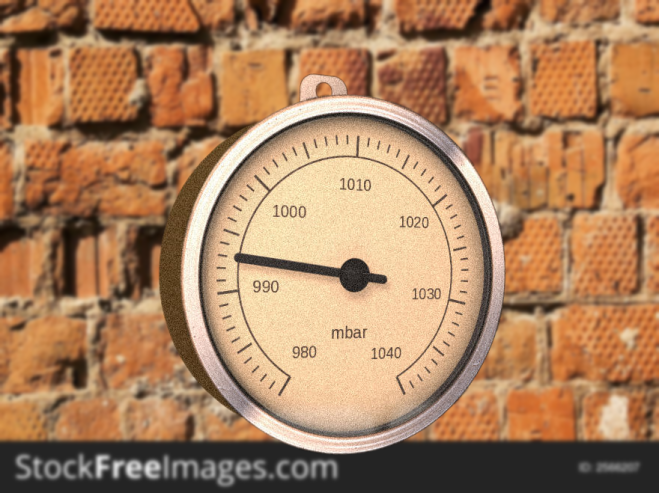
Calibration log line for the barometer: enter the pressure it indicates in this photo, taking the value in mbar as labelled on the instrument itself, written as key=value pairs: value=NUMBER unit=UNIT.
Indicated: value=993 unit=mbar
